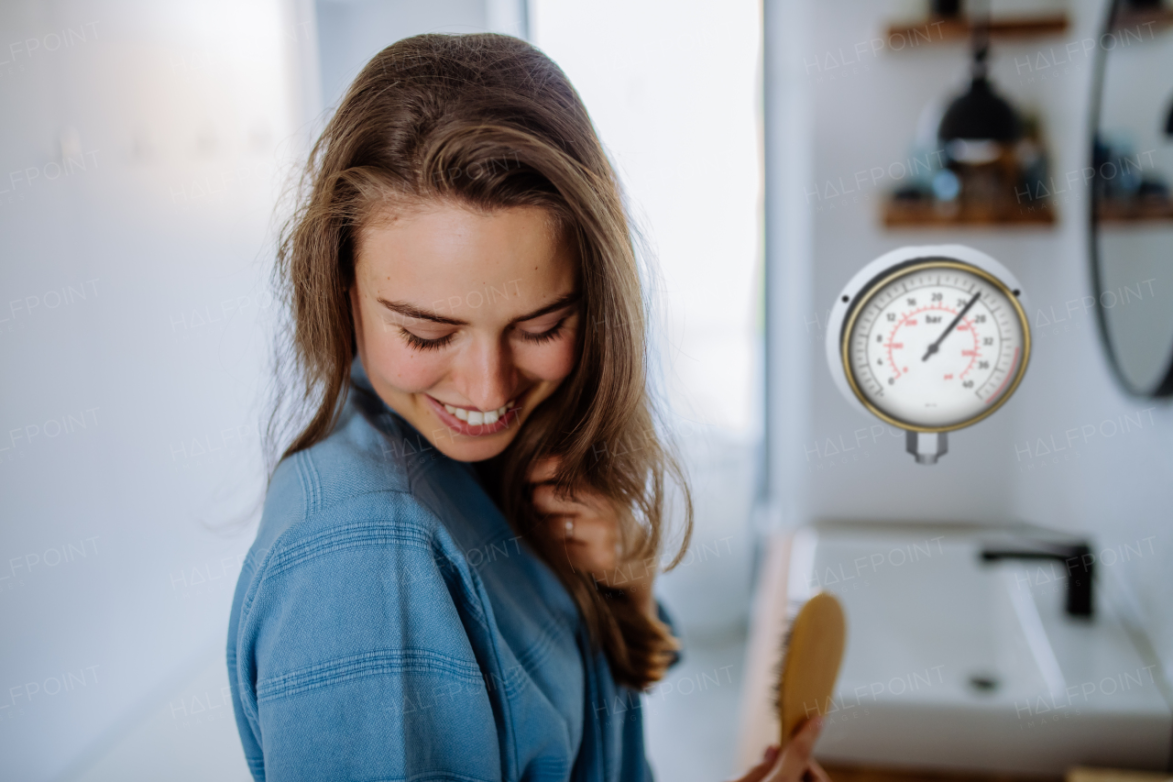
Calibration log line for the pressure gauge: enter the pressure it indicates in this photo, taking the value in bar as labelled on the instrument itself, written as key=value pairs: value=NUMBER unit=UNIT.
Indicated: value=25 unit=bar
